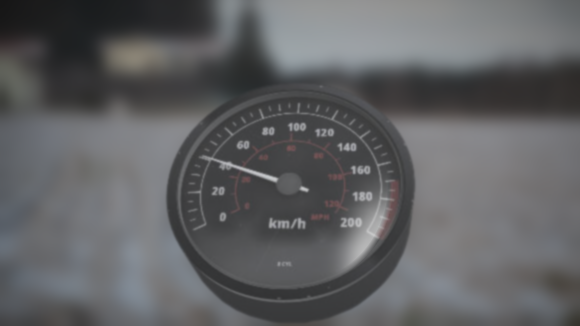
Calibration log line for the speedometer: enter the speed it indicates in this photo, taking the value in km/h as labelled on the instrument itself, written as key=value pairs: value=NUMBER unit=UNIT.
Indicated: value=40 unit=km/h
